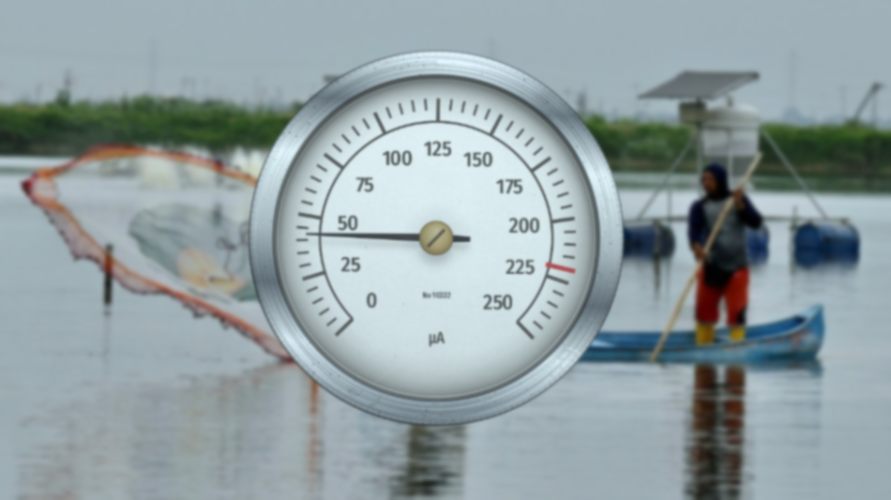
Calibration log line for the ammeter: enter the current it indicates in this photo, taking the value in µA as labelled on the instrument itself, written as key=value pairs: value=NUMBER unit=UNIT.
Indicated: value=42.5 unit=µA
